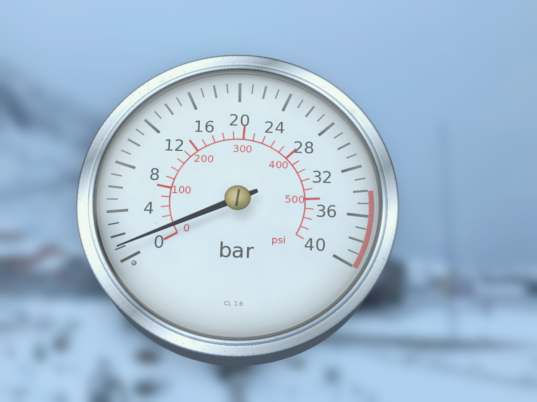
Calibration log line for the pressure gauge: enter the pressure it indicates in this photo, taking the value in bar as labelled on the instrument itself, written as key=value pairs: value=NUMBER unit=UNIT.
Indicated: value=1 unit=bar
